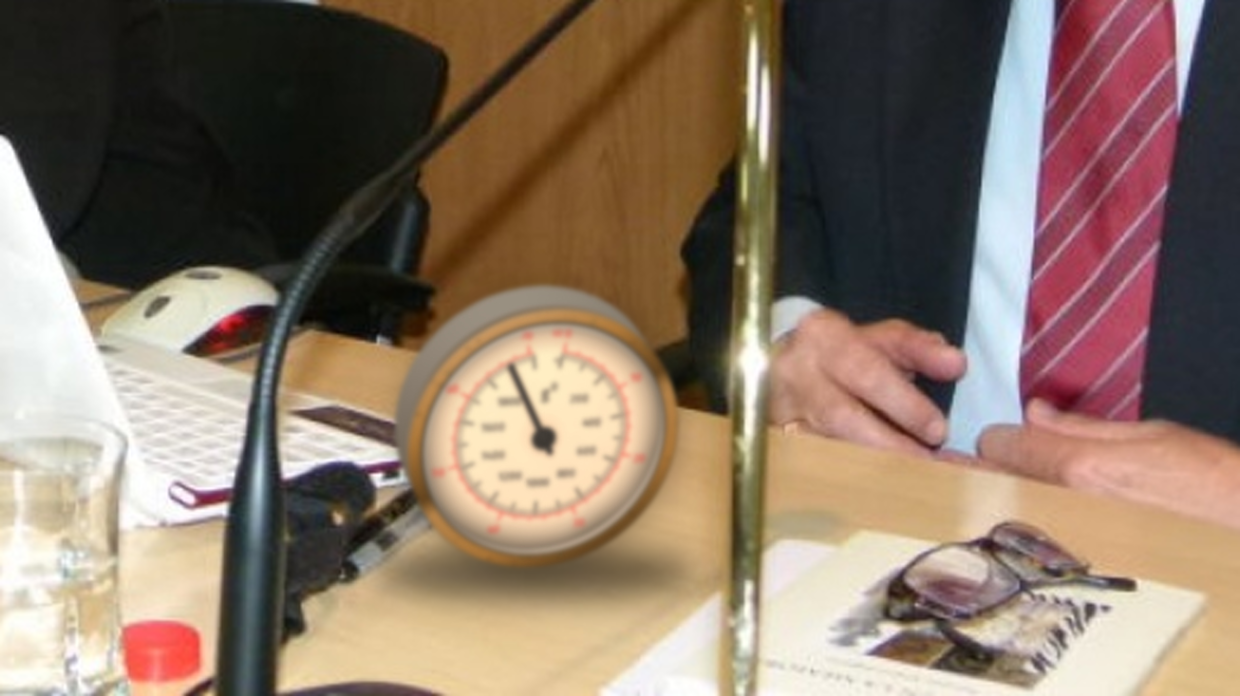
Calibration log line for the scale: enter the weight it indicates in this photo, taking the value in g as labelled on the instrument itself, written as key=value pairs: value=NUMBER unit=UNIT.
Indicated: value=1900 unit=g
